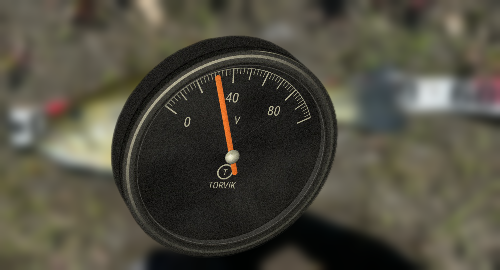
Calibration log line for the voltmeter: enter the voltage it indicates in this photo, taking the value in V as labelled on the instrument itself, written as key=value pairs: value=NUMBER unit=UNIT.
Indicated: value=30 unit=V
